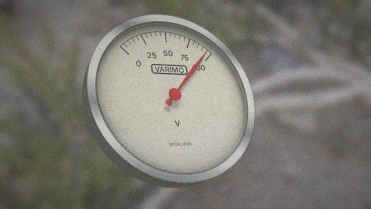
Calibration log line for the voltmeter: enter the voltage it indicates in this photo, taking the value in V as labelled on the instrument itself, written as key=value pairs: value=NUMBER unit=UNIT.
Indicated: value=95 unit=V
